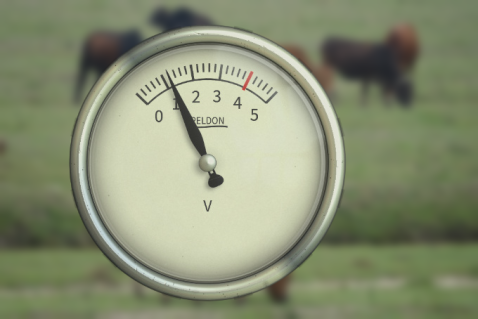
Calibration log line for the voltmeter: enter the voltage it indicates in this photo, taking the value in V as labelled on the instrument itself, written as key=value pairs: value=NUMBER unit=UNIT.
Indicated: value=1.2 unit=V
